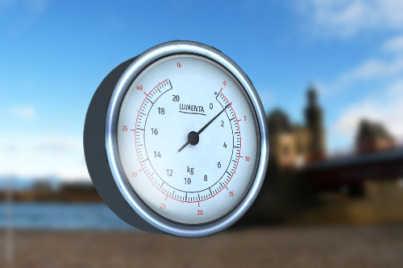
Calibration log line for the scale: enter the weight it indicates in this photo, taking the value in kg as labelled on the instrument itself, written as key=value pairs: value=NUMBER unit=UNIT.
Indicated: value=1 unit=kg
